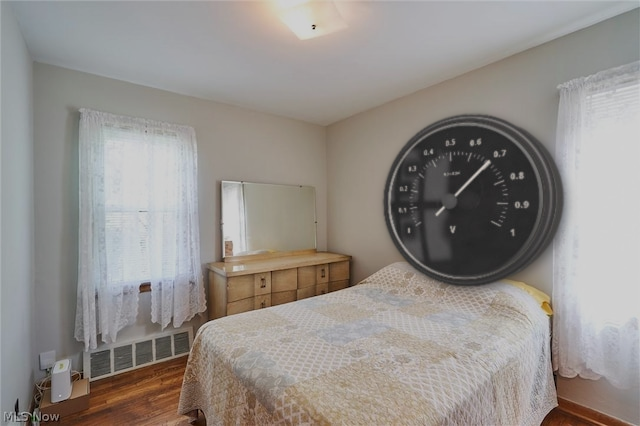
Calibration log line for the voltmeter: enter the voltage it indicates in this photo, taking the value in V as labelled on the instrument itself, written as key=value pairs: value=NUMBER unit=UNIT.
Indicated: value=0.7 unit=V
